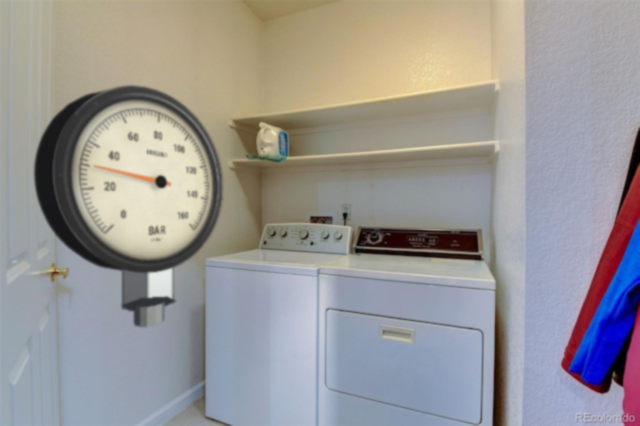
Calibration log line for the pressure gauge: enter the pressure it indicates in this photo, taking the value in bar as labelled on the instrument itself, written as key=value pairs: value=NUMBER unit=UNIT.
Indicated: value=30 unit=bar
